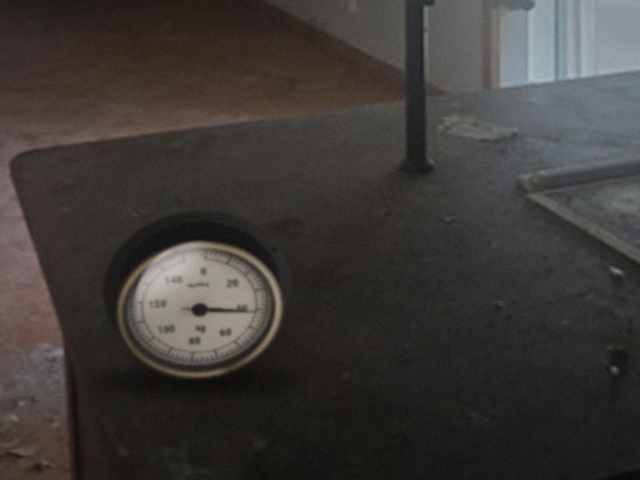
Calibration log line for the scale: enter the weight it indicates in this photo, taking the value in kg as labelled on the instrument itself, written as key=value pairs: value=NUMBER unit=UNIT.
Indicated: value=40 unit=kg
